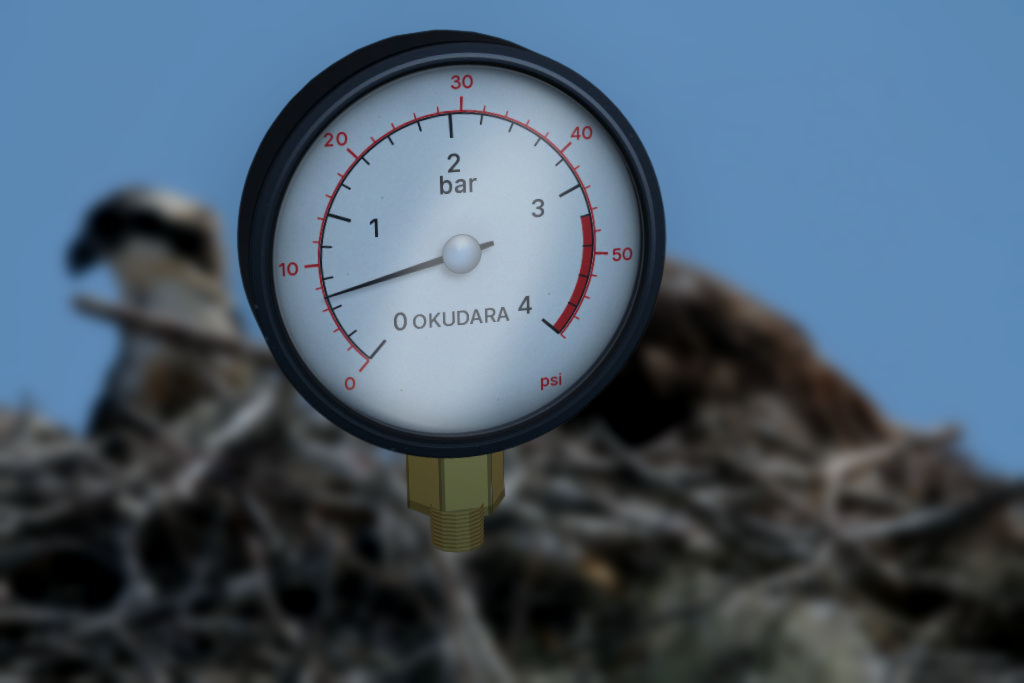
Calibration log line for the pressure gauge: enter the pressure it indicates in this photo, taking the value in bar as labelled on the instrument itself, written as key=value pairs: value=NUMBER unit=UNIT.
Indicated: value=0.5 unit=bar
